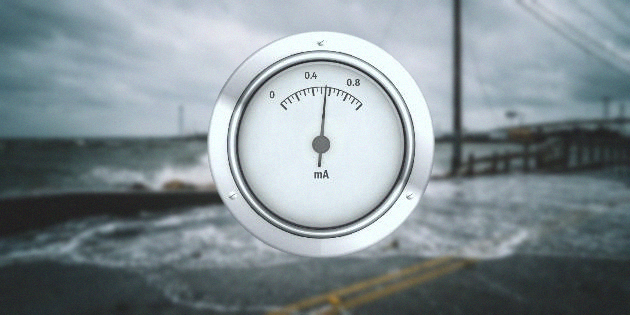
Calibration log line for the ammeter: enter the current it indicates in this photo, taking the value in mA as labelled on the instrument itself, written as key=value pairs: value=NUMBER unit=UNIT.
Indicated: value=0.55 unit=mA
